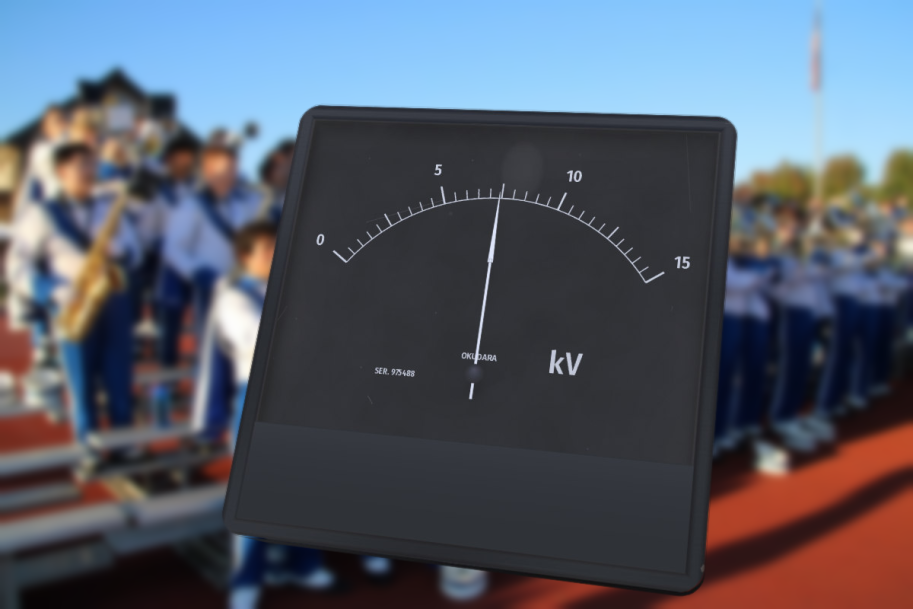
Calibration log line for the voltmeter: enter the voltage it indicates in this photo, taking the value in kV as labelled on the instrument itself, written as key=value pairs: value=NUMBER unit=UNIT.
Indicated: value=7.5 unit=kV
